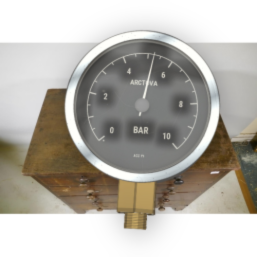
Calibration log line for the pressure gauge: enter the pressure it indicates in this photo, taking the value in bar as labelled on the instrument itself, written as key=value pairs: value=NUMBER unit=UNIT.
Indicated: value=5.25 unit=bar
